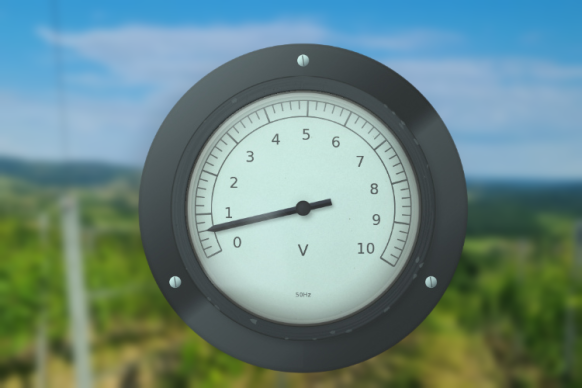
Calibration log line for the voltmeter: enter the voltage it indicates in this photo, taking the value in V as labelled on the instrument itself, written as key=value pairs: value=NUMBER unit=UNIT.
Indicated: value=0.6 unit=V
